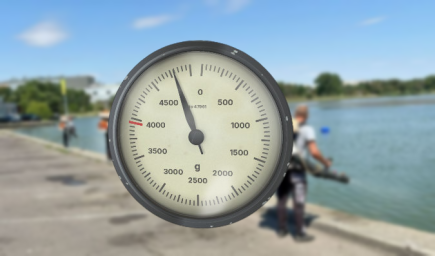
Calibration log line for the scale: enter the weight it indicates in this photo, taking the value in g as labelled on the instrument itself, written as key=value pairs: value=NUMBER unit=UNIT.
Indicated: value=4800 unit=g
